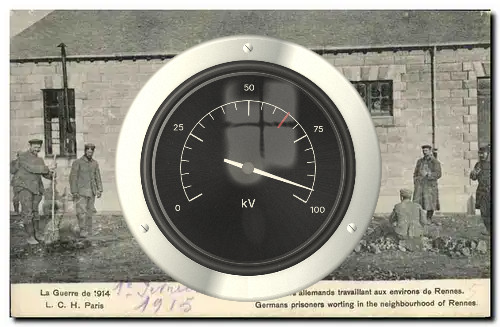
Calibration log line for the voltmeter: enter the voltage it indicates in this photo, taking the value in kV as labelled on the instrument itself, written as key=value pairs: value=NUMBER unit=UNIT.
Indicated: value=95 unit=kV
